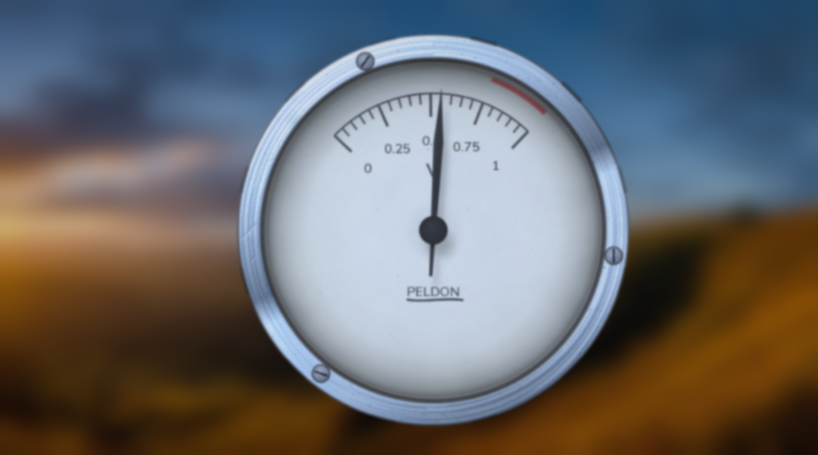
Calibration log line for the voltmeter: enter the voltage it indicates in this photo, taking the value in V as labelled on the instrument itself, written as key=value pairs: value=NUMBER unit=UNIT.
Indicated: value=0.55 unit=V
